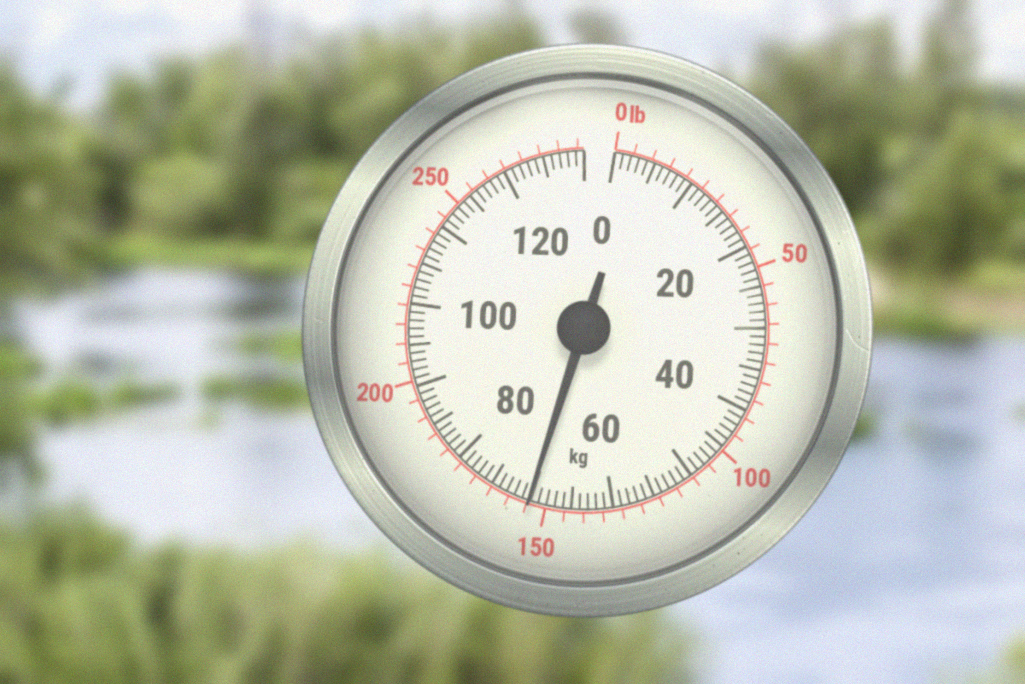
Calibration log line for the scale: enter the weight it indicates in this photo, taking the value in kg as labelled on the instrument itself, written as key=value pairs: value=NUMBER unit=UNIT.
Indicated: value=70 unit=kg
